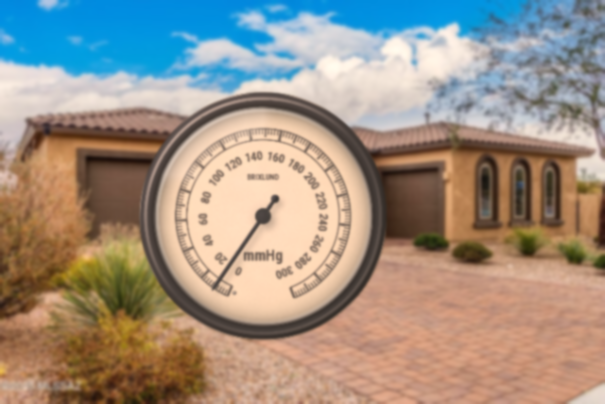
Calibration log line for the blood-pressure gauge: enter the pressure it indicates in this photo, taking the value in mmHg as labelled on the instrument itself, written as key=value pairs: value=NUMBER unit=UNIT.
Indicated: value=10 unit=mmHg
